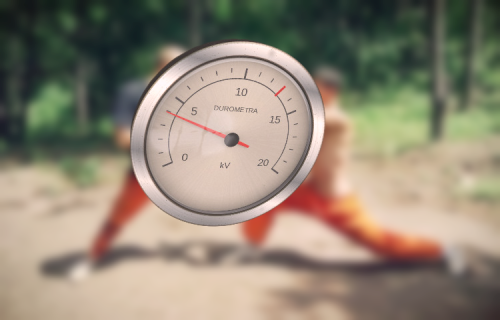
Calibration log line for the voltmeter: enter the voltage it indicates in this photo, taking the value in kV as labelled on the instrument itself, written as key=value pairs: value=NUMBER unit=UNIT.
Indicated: value=4 unit=kV
